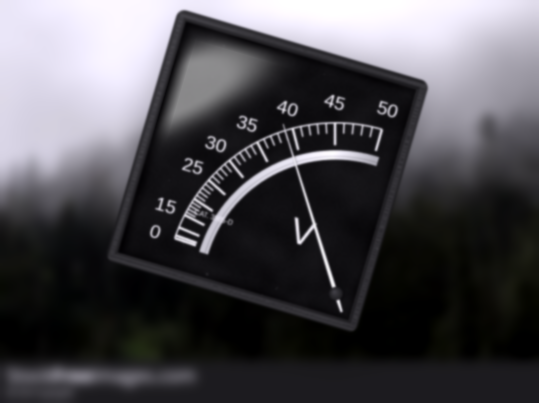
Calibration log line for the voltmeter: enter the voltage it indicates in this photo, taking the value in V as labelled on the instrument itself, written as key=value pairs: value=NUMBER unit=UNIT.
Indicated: value=39 unit=V
